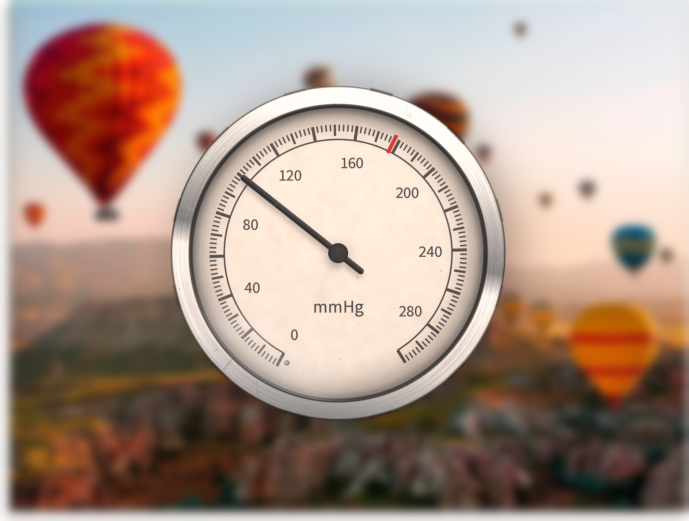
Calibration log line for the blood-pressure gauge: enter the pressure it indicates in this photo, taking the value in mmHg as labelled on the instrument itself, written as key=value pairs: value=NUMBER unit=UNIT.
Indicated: value=100 unit=mmHg
